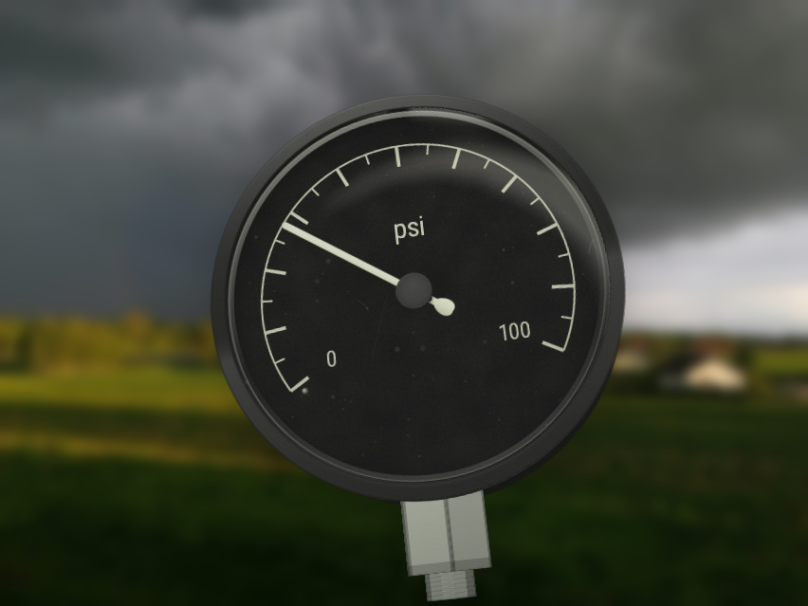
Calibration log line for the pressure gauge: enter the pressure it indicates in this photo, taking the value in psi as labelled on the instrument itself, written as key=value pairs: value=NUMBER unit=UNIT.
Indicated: value=27.5 unit=psi
